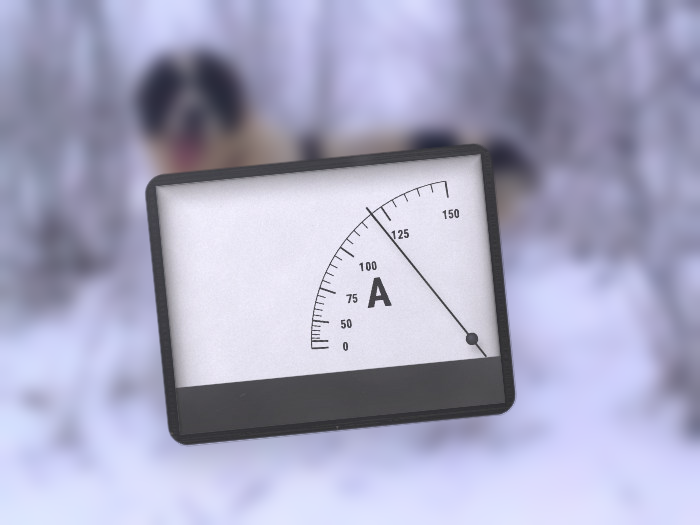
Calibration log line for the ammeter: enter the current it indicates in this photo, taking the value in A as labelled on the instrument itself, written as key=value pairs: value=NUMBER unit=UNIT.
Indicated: value=120 unit=A
